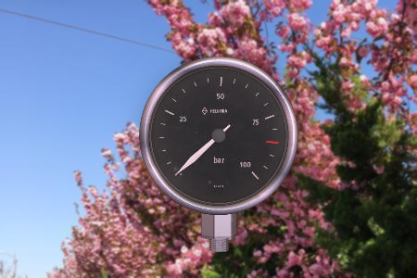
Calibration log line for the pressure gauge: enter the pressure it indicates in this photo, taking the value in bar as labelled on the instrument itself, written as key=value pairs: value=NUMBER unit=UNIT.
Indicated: value=0 unit=bar
